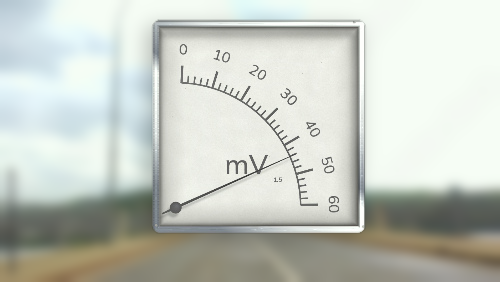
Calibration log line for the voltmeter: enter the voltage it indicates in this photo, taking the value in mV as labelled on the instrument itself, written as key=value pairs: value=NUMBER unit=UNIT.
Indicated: value=44 unit=mV
